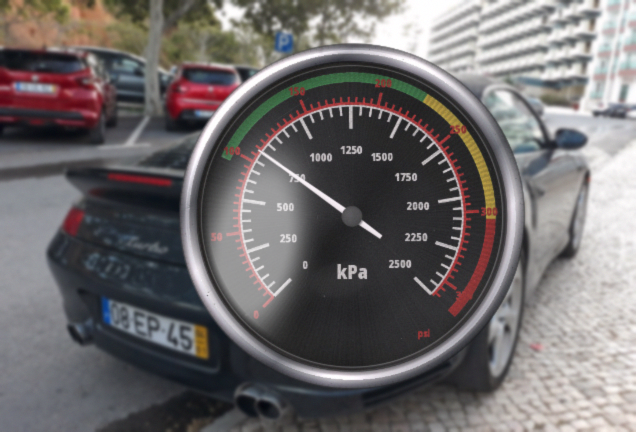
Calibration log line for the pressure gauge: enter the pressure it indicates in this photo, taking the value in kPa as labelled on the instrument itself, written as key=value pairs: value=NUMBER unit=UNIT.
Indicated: value=750 unit=kPa
